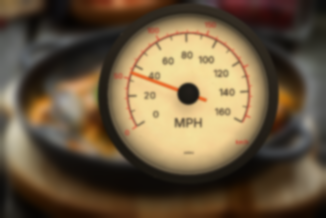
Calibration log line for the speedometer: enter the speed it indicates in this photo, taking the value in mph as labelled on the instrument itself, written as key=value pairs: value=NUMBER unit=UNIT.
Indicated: value=35 unit=mph
